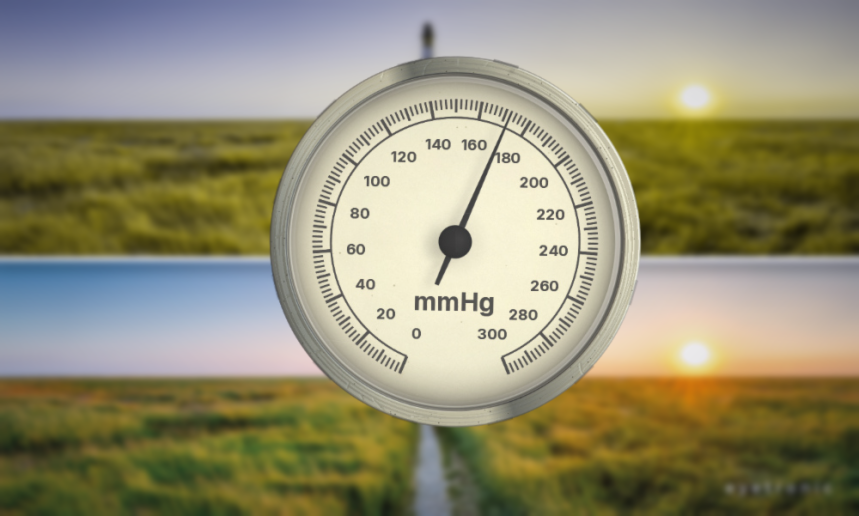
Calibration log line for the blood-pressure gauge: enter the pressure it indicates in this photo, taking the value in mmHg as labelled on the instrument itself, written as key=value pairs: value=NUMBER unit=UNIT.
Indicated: value=172 unit=mmHg
